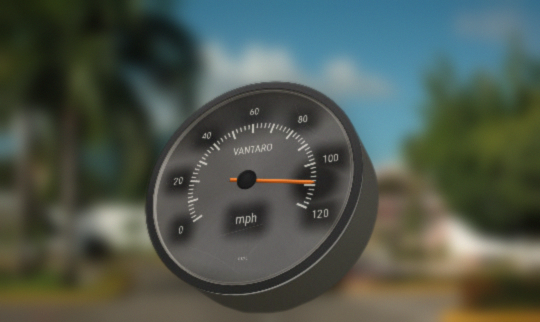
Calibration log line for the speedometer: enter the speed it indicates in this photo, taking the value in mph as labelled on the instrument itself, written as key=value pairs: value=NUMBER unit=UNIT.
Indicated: value=110 unit=mph
